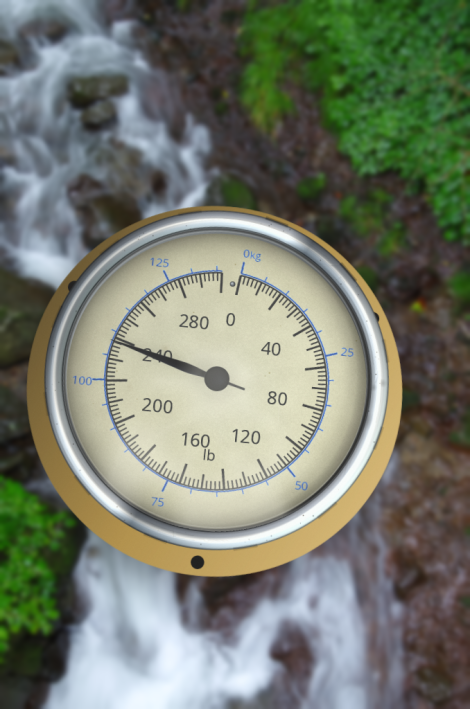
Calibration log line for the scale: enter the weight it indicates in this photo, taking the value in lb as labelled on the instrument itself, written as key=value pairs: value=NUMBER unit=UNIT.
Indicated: value=238 unit=lb
